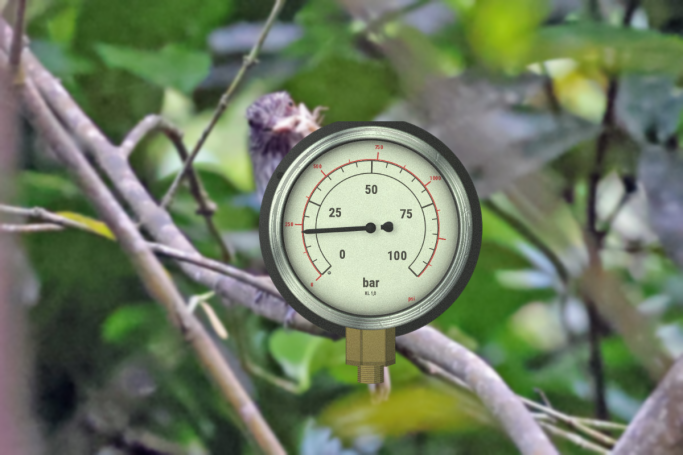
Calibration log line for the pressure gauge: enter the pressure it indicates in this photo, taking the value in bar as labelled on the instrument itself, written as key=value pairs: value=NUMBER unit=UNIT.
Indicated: value=15 unit=bar
